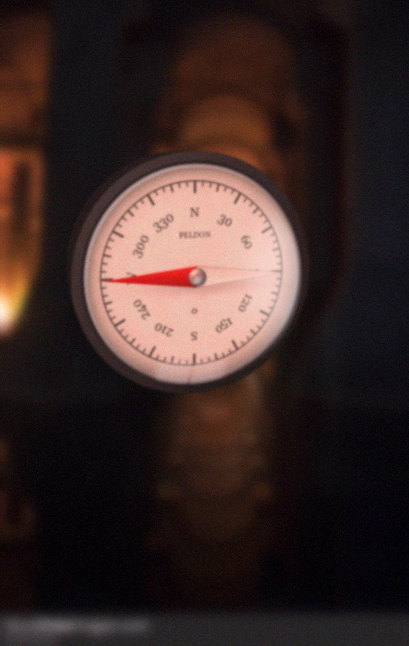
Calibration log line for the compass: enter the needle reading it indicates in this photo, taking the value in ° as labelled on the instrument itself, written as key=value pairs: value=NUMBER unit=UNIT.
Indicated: value=270 unit=°
